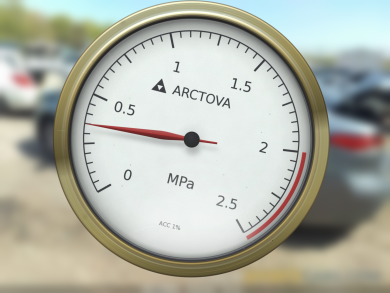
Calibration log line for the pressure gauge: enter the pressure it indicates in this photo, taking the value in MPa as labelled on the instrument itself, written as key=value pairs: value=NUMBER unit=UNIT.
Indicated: value=0.35 unit=MPa
